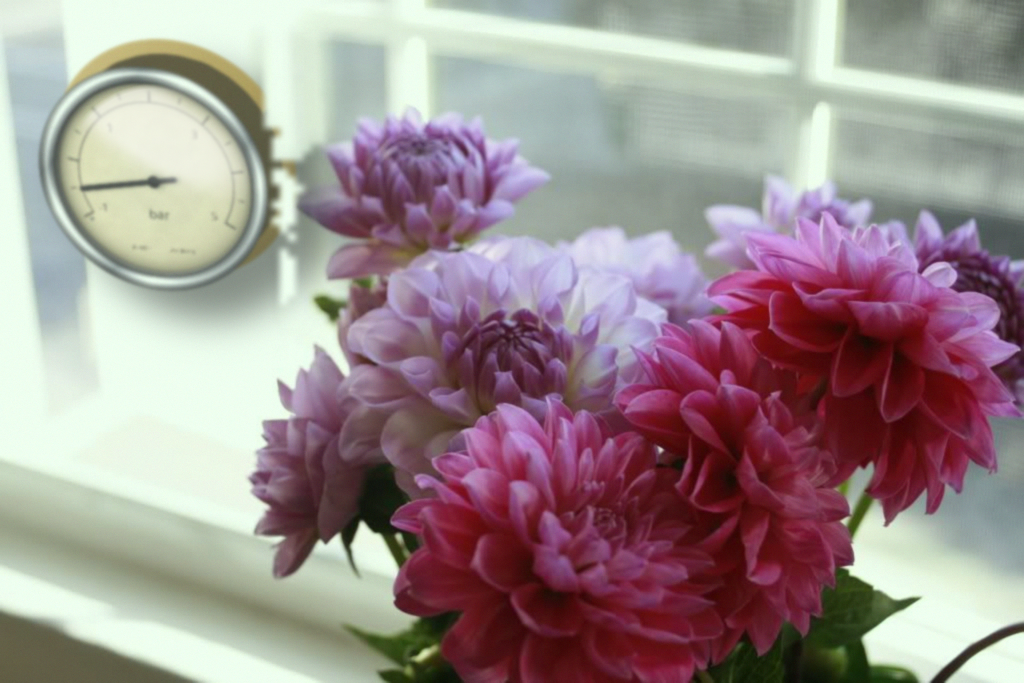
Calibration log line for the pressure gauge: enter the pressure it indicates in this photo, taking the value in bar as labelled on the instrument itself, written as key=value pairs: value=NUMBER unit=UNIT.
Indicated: value=-0.5 unit=bar
